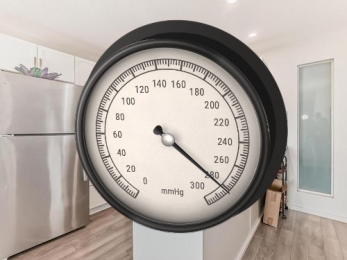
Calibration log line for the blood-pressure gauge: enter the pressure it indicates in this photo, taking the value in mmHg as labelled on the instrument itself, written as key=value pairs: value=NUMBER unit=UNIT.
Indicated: value=280 unit=mmHg
